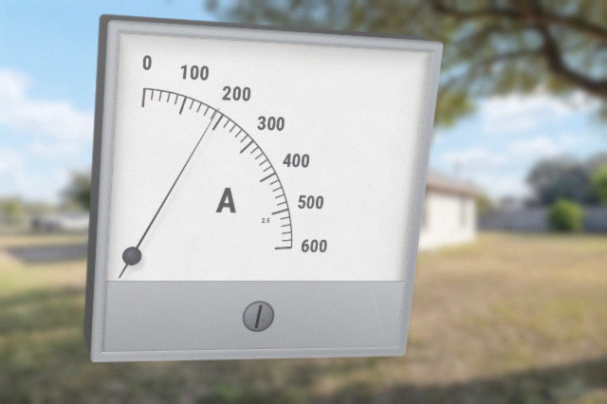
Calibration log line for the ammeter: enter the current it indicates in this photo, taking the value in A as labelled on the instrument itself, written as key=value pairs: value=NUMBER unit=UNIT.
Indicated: value=180 unit=A
